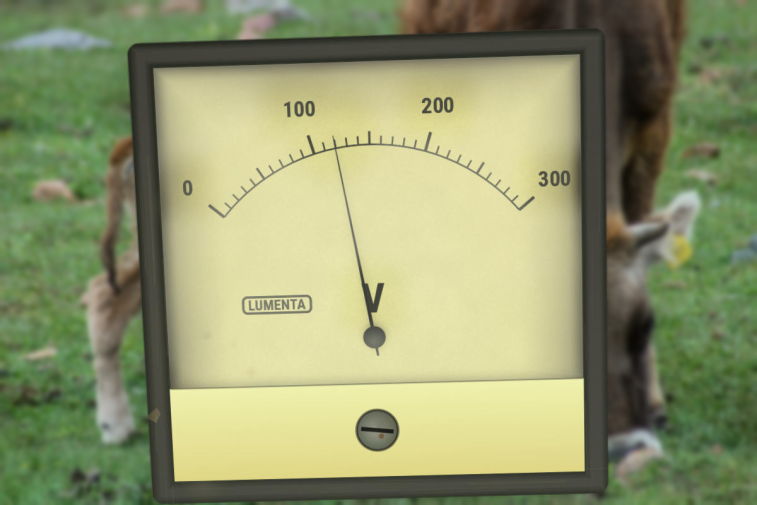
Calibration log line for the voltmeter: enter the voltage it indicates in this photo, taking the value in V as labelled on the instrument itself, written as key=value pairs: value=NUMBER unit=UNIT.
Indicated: value=120 unit=V
